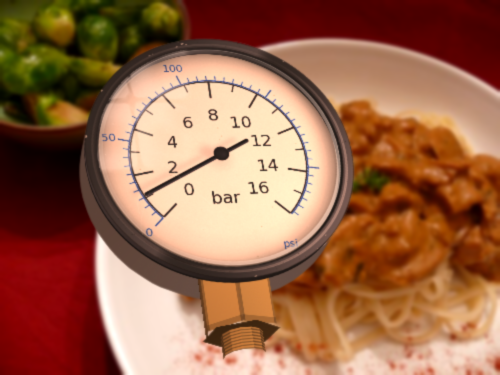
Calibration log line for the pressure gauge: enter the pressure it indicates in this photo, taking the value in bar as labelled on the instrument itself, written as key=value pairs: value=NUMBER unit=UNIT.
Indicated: value=1 unit=bar
